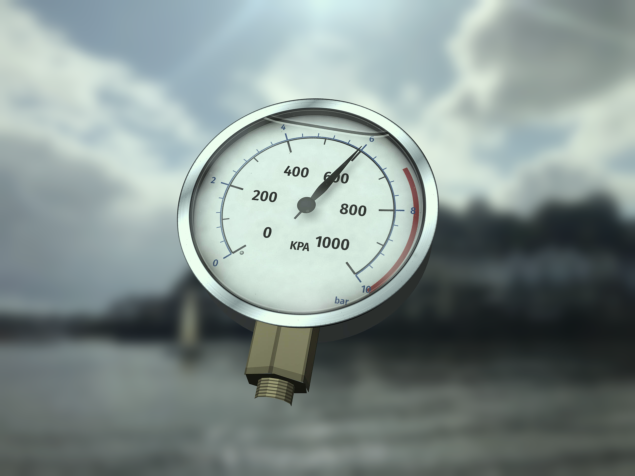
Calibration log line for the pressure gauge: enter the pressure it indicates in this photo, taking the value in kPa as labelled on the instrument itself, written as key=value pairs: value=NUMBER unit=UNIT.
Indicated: value=600 unit=kPa
